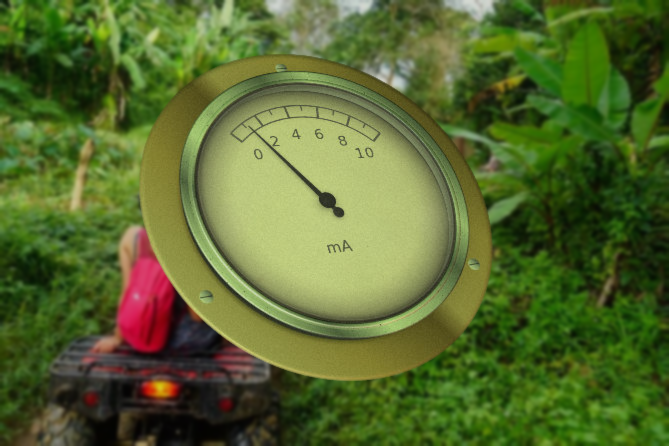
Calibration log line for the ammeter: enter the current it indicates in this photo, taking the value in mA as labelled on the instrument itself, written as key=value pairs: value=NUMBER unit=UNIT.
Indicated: value=1 unit=mA
